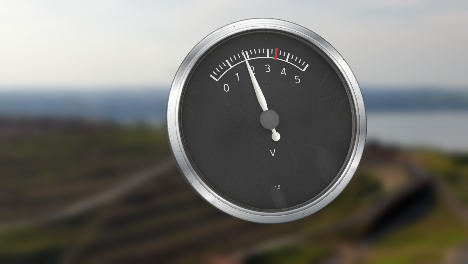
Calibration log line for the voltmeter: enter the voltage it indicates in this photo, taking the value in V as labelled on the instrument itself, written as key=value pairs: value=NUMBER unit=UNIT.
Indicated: value=1.8 unit=V
